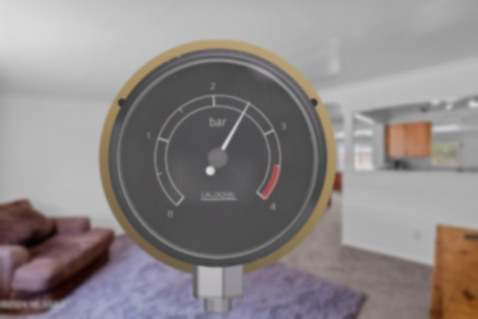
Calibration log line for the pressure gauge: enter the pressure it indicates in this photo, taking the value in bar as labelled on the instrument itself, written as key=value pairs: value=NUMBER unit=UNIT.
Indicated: value=2.5 unit=bar
